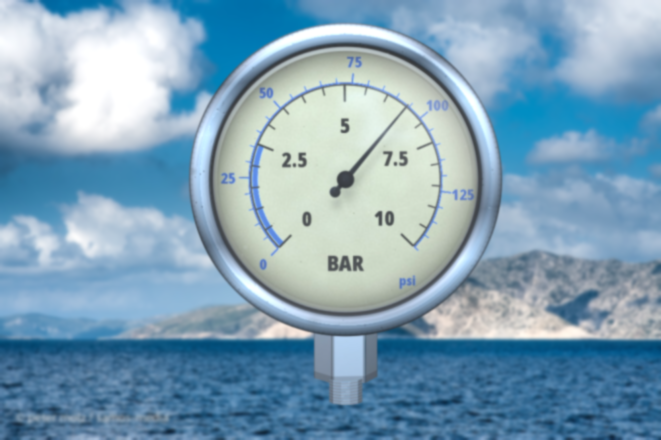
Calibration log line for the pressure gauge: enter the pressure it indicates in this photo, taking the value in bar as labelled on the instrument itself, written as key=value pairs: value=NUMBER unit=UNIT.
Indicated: value=6.5 unit=bar
